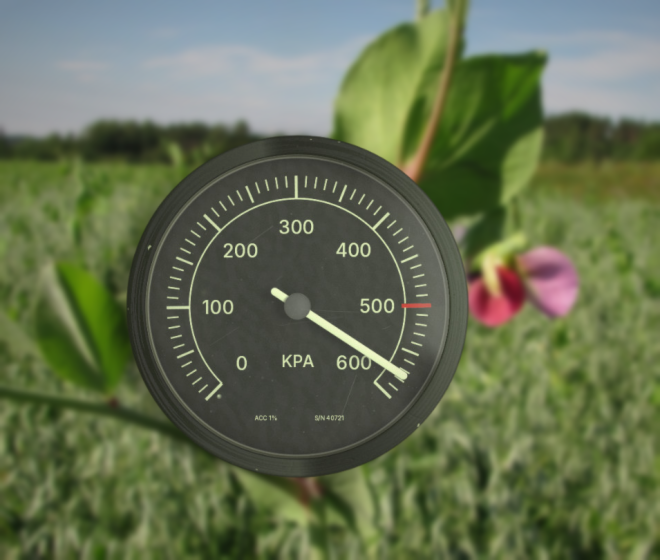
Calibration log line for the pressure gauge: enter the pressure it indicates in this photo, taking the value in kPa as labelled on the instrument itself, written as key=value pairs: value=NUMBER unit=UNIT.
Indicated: value=575 unit=kPa
